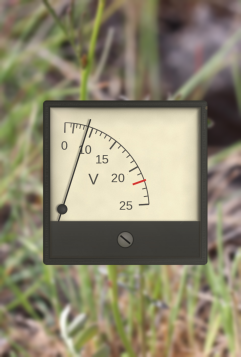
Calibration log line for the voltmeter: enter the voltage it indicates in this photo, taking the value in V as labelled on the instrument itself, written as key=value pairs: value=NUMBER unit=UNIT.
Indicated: value=9 unit=V
